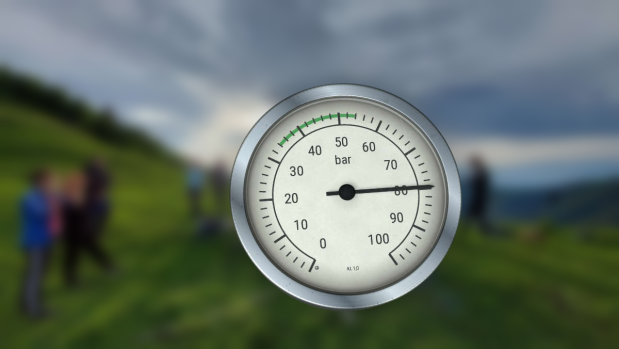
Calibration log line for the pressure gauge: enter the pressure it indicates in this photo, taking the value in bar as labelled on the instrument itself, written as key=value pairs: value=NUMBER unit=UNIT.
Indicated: value=80 unit=bar
